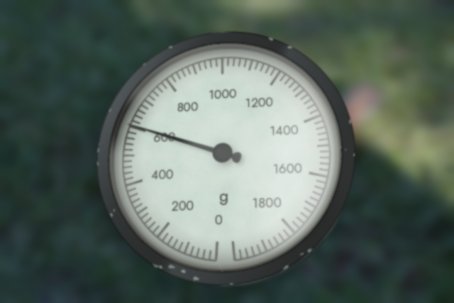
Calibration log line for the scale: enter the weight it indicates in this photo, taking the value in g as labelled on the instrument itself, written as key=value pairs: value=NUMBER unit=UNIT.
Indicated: value=600 unit=g
